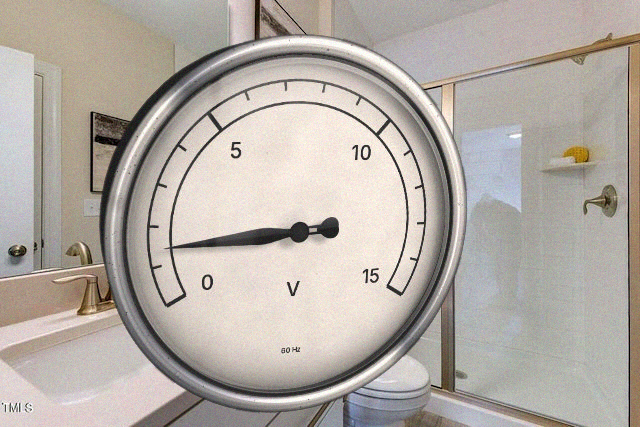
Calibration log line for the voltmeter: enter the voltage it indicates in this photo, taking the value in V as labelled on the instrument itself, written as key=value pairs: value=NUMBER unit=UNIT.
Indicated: value=1.5 unit=V
